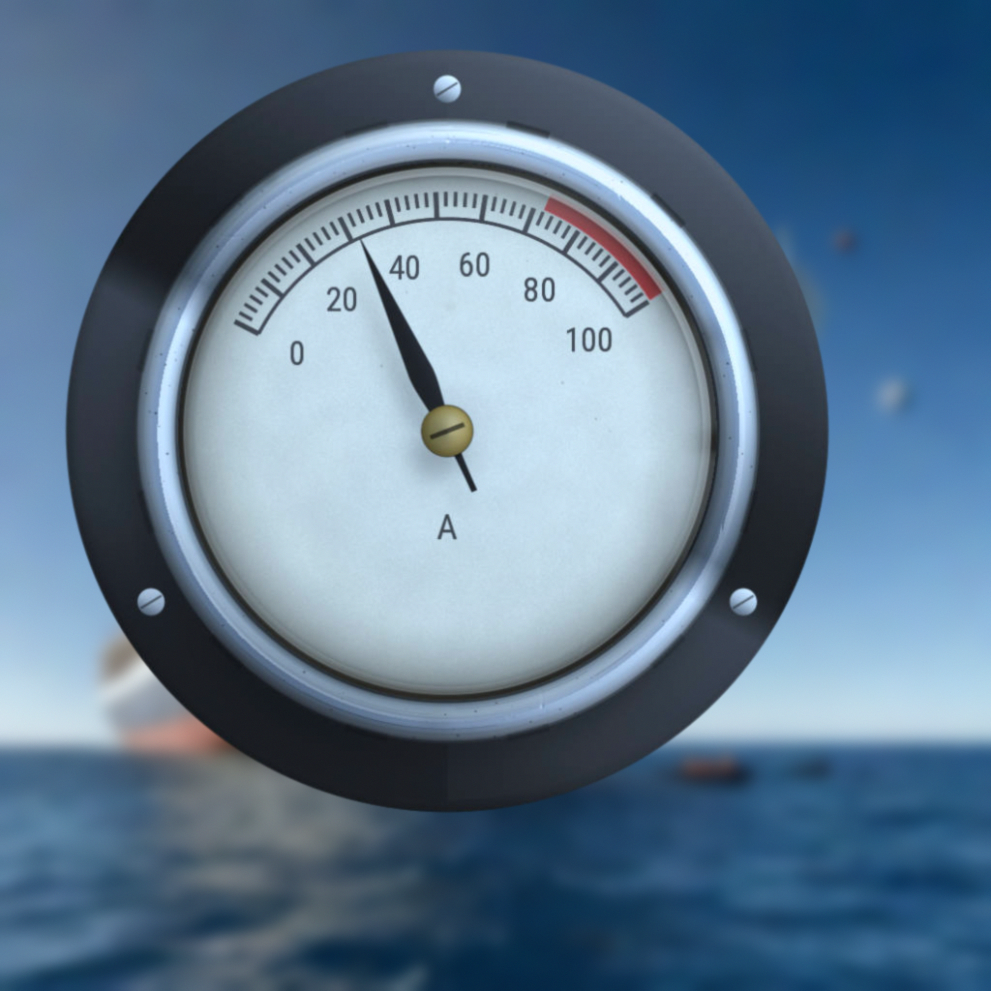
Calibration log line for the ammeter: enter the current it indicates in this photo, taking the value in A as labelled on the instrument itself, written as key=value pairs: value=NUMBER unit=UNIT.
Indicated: value=32 unit=A
